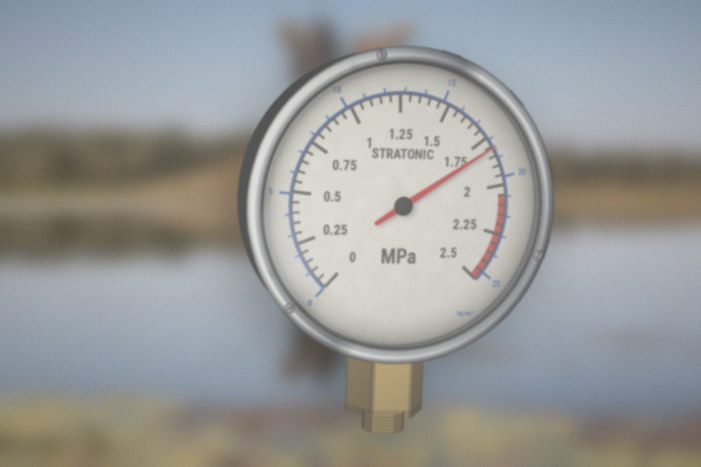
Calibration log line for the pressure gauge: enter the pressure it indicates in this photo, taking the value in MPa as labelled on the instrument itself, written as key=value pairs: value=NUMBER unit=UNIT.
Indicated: value=1.8 unit=MPa
